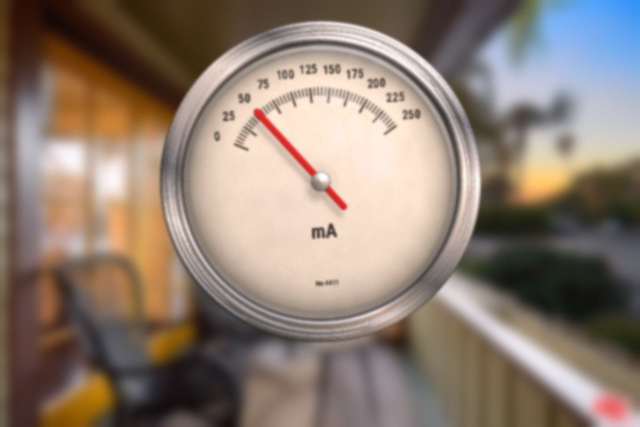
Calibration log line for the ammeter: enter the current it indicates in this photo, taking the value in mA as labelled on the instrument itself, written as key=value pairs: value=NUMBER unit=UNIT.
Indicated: value=50 unit=mA
